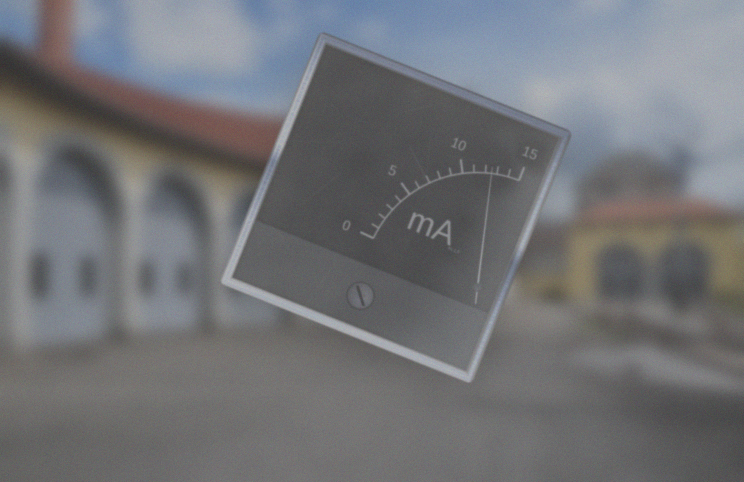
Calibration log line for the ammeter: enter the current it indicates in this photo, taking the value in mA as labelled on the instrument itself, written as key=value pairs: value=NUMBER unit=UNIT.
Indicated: value=12.5 unit=mA
